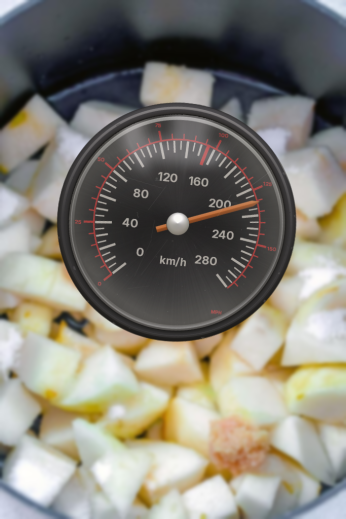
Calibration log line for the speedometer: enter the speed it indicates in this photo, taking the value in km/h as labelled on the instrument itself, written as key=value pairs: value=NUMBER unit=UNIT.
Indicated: value=210 unit=km/h
